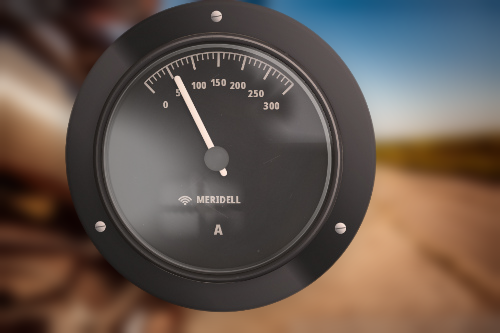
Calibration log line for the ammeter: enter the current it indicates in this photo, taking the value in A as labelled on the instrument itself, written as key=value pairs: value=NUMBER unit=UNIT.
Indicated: value=60 unit=A
